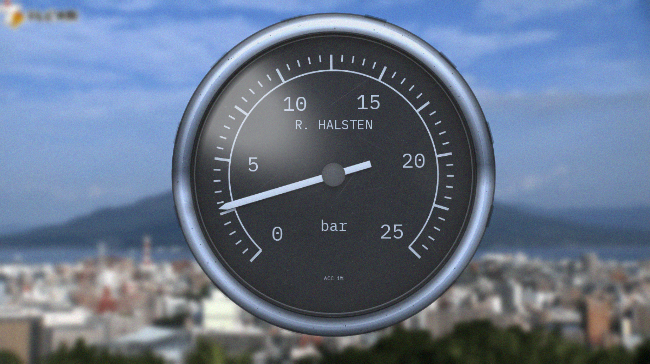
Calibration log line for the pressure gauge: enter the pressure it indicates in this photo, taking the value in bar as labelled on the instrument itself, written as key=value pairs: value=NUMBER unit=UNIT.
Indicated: value=2.75 unit=bar
